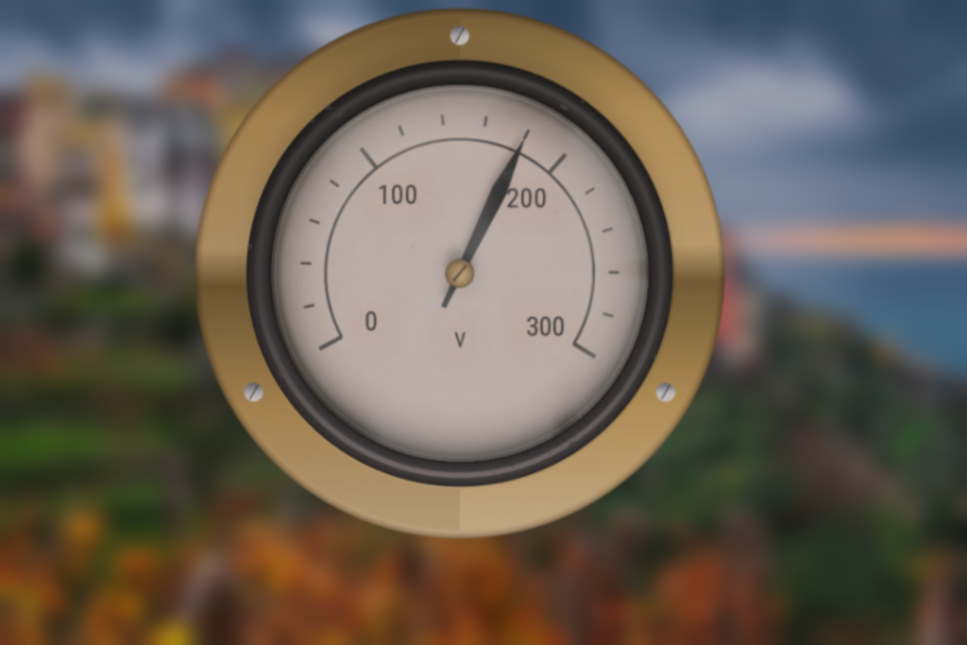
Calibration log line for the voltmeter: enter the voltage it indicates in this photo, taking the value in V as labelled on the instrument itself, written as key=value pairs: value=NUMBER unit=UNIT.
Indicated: value=180 unit=V
